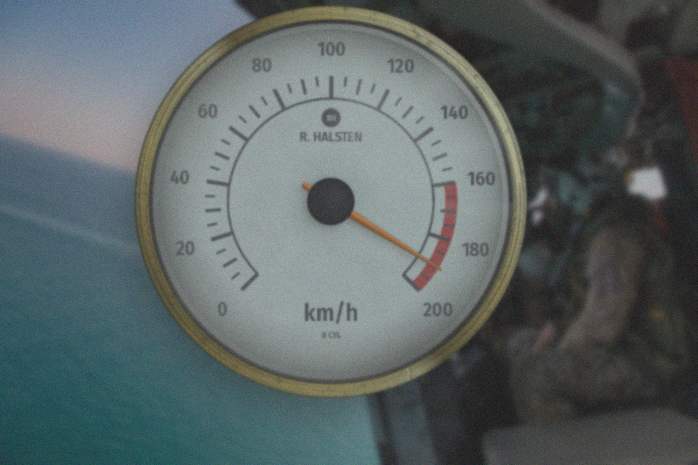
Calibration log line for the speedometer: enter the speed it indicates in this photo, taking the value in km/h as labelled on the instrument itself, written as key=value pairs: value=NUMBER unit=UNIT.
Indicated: value=190 unit=km/h
